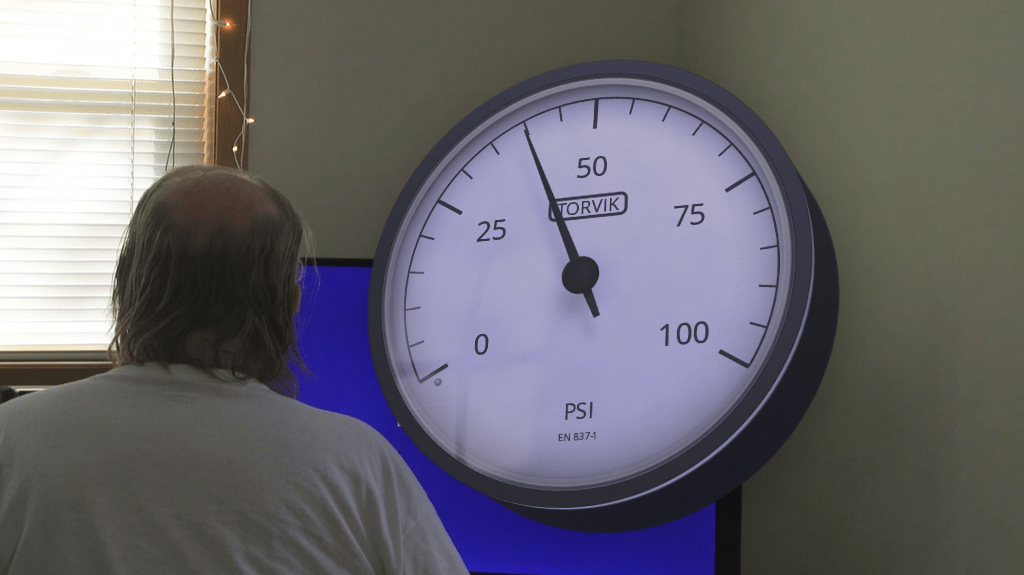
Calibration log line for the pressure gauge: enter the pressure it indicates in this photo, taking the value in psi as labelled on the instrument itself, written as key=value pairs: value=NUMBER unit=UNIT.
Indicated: value=40 unit=psi
